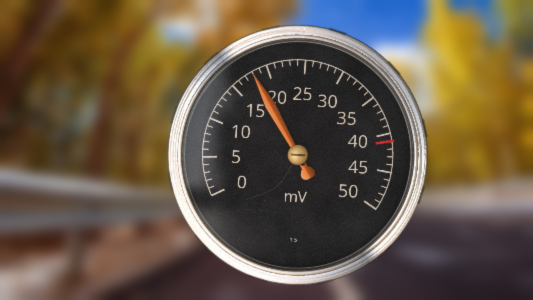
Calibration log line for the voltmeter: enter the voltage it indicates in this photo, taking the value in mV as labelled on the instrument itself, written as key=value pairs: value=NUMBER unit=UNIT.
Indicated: value=18 unit=mV
